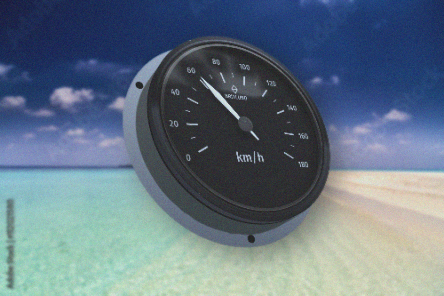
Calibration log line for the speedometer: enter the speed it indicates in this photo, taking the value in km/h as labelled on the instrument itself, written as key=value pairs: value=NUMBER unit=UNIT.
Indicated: value=60 unit=km/h
